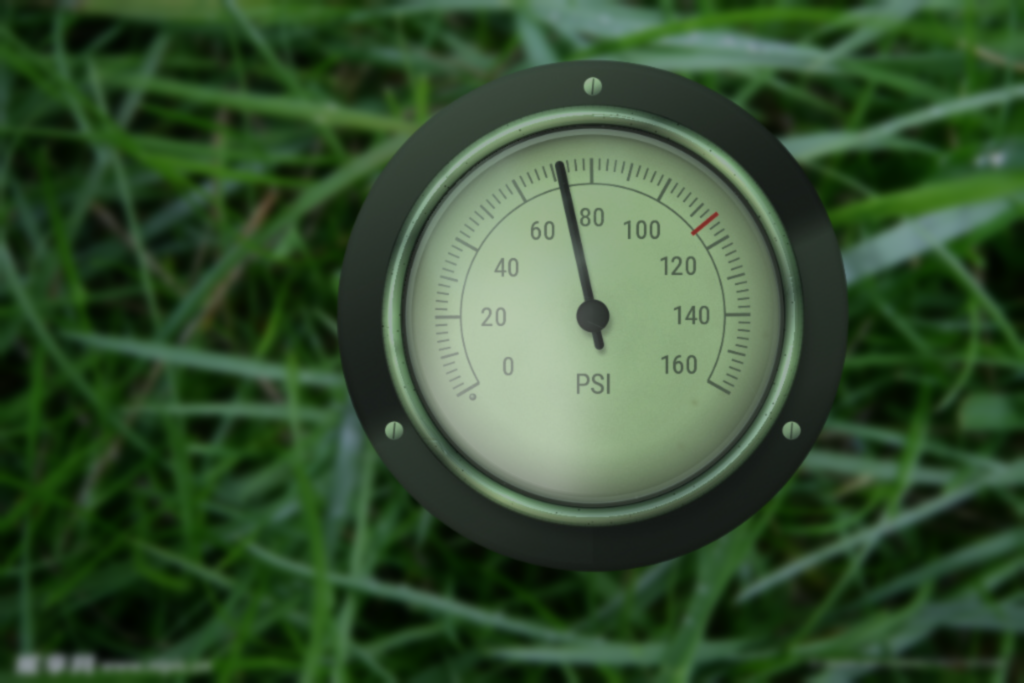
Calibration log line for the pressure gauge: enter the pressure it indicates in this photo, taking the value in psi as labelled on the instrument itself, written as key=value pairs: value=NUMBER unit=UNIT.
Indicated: value=72 unit=psi
